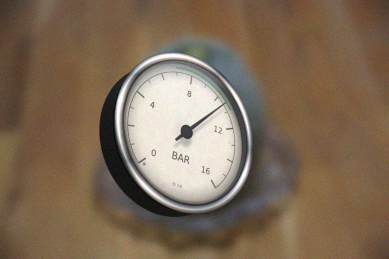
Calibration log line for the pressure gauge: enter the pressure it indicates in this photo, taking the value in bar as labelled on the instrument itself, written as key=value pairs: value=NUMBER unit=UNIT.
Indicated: value=10.5 unit=bar
